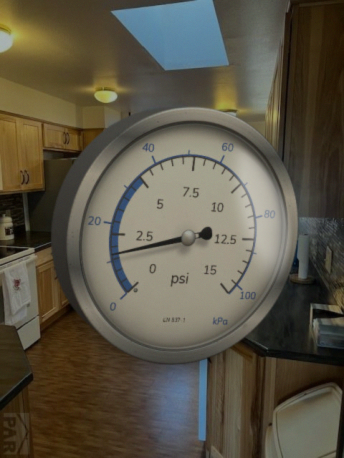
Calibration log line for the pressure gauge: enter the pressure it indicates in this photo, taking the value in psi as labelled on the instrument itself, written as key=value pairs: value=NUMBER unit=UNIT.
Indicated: value=1.75 unit=psi
